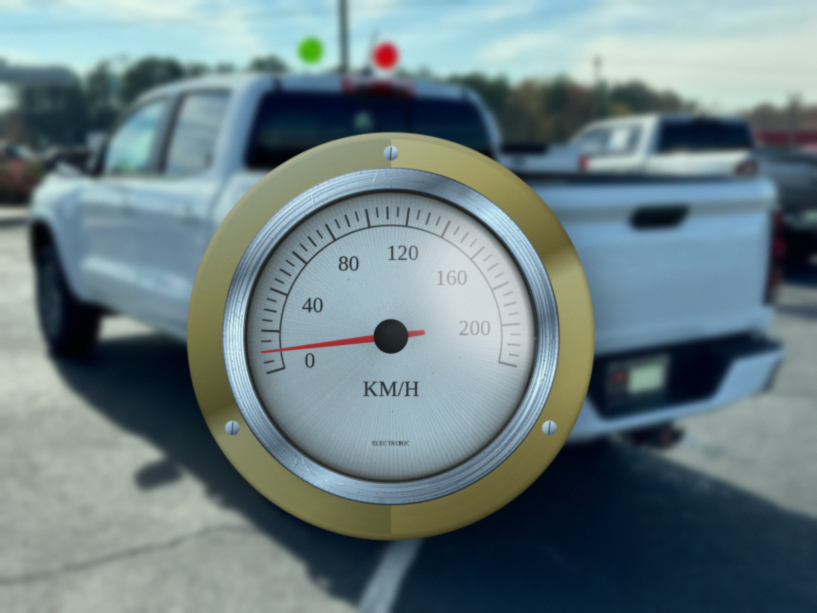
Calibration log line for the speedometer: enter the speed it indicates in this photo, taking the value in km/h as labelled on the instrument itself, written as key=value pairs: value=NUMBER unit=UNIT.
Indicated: value=10 unit=km/h
